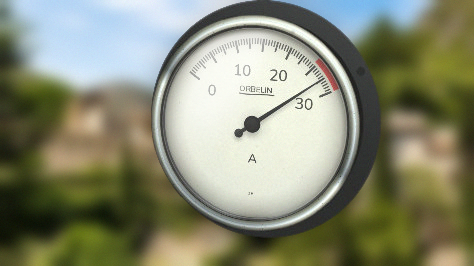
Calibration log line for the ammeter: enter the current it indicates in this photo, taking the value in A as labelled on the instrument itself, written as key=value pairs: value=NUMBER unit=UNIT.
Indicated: value=27.5 unit=A
